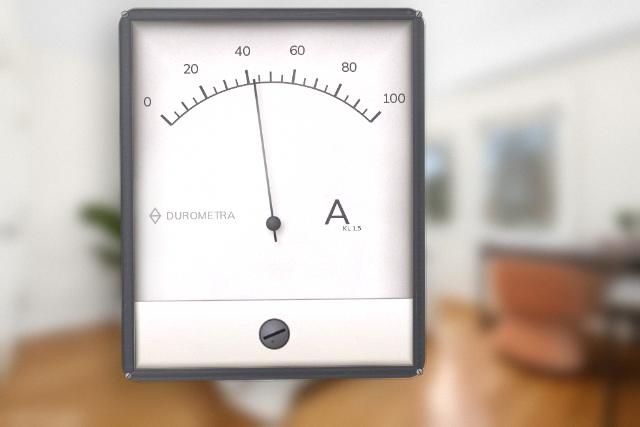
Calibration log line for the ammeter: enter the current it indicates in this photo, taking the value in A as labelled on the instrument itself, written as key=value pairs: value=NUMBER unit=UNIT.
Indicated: value=42.5 unit=A
